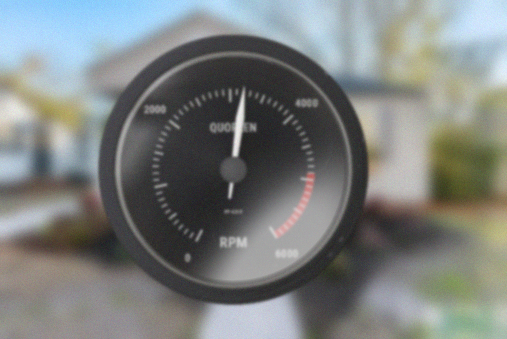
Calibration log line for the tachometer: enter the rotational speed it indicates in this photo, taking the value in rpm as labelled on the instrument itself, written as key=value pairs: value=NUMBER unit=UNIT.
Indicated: value=3200 unit=rpm
